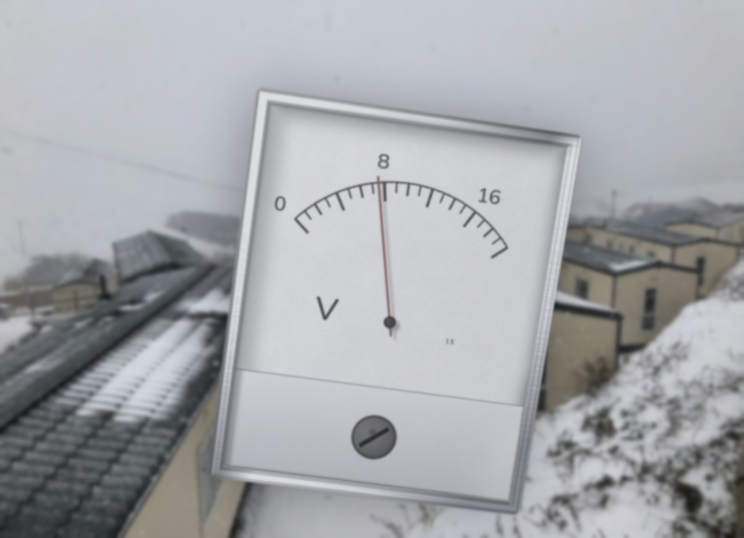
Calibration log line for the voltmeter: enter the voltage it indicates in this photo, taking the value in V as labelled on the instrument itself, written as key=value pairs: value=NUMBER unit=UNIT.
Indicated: value=7.5 unit=V
